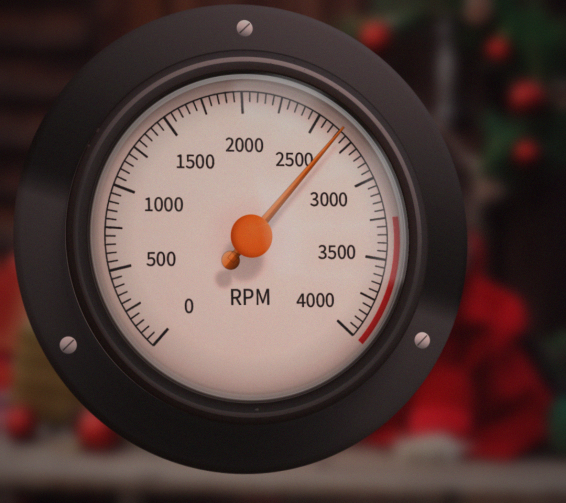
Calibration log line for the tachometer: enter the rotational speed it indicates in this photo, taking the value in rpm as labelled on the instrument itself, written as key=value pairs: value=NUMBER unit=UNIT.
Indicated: value=2650 unit=rpm
